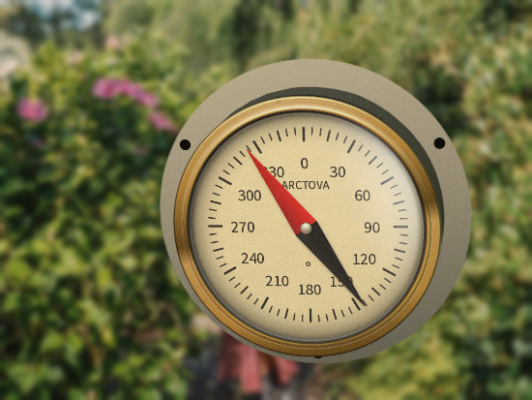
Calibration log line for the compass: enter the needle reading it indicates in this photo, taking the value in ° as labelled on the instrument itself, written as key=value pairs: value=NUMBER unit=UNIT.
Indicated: value=325 unit=°
